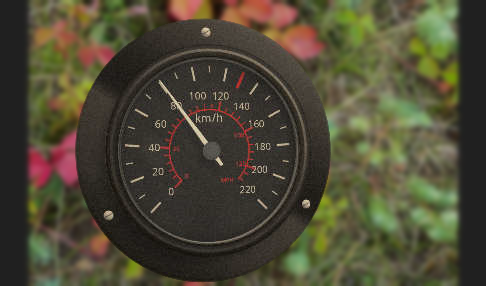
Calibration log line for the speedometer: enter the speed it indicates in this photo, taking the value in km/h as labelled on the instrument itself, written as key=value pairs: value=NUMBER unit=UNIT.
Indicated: value=80 unit=km/h
